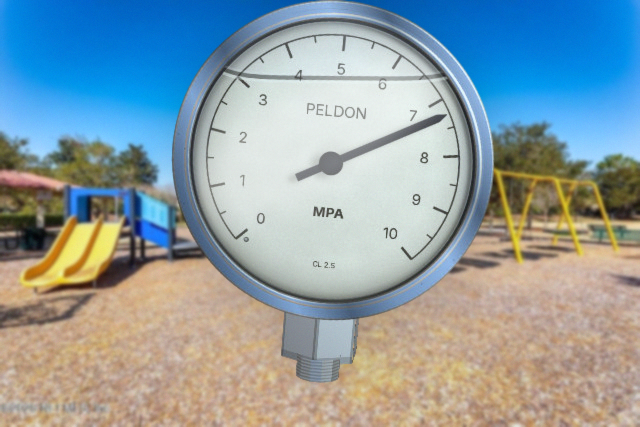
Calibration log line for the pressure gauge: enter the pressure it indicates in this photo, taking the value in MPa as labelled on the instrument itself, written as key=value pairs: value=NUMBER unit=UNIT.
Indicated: value=7.25 unit=MPa
